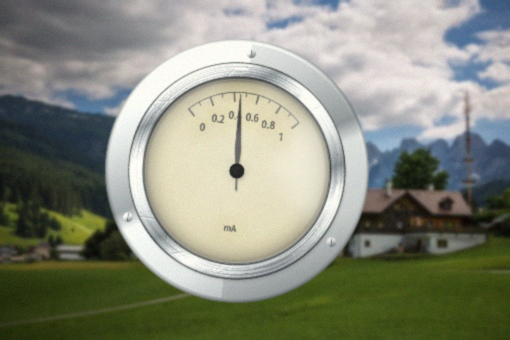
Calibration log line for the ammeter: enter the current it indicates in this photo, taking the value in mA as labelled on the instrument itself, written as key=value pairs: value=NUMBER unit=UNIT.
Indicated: value=0.45 unit=mA
